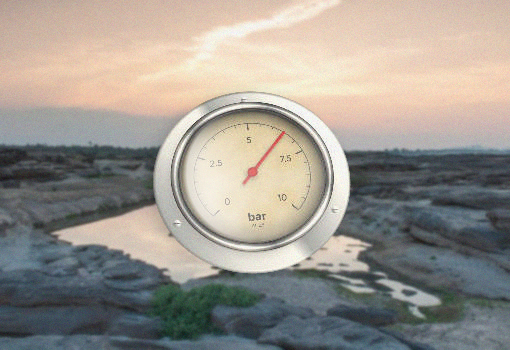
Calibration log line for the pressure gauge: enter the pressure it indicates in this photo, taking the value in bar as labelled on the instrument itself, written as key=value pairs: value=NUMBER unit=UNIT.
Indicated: value=6.5 unit=bar
